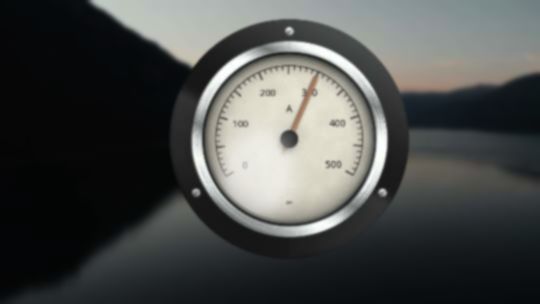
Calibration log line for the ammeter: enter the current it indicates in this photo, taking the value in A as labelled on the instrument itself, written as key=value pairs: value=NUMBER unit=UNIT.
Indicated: value=300 unit=A
